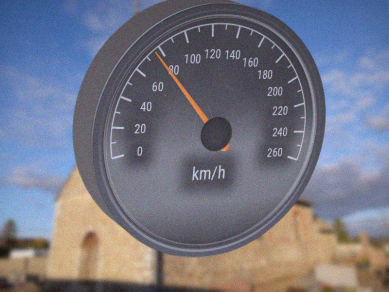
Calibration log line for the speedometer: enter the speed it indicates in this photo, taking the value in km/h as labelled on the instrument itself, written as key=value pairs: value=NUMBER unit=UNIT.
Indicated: value=75 unit=km/h
